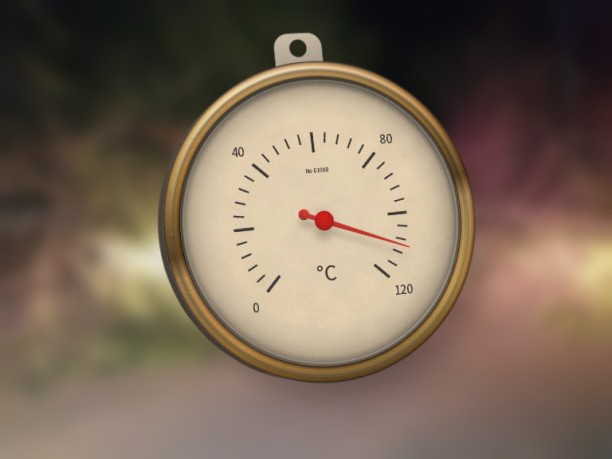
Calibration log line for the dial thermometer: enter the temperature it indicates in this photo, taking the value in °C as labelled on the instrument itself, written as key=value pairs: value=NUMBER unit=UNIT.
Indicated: value=110 unit=°C
